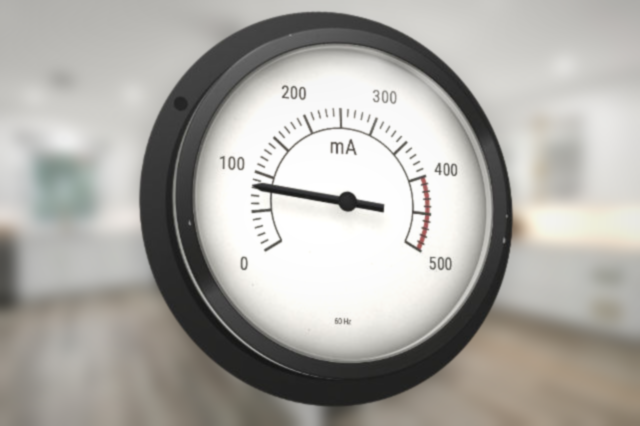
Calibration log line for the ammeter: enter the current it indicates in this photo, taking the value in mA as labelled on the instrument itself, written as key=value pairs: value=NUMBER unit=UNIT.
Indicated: value=80 unit=mA
